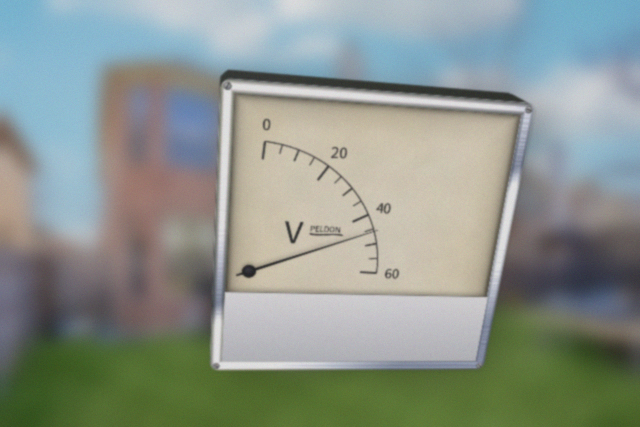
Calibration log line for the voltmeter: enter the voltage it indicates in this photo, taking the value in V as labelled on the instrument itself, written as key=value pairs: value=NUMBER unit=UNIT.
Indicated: value=45 unit=V
